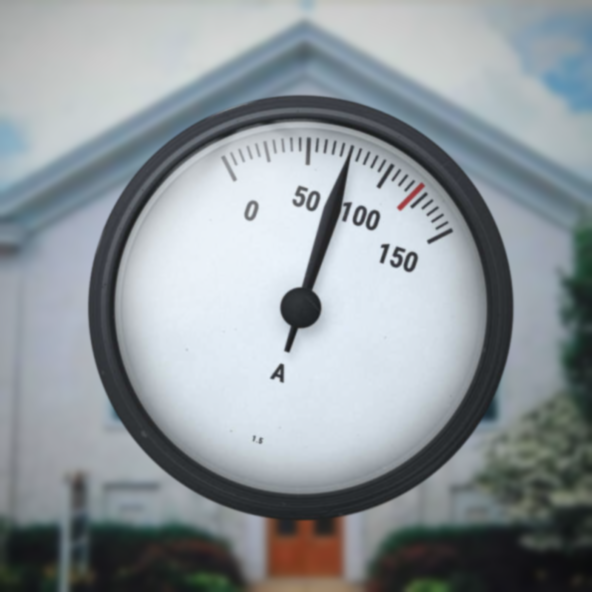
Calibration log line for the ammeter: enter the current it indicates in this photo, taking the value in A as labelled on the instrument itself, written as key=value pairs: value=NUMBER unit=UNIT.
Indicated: value=75 unit=A
